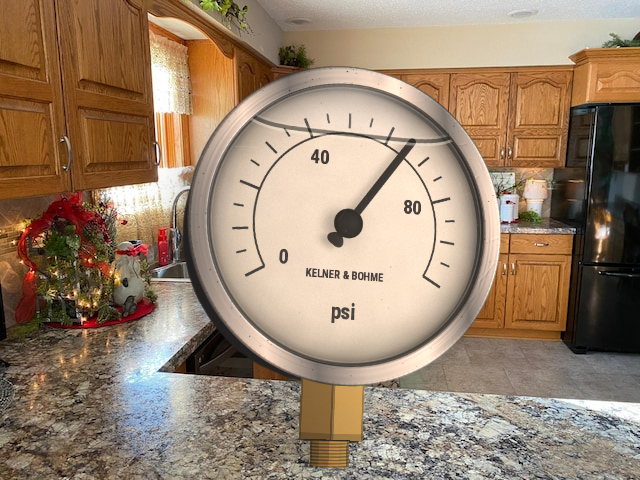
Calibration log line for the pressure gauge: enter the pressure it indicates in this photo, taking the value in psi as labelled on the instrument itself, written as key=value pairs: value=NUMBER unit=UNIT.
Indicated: value=65 unit=psi
